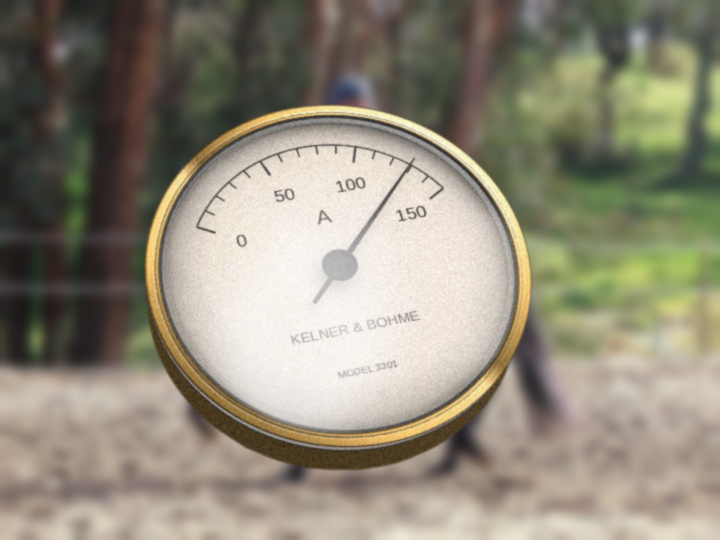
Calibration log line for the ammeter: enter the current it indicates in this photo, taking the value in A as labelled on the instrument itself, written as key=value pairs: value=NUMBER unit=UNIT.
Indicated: value=130 unit=A
